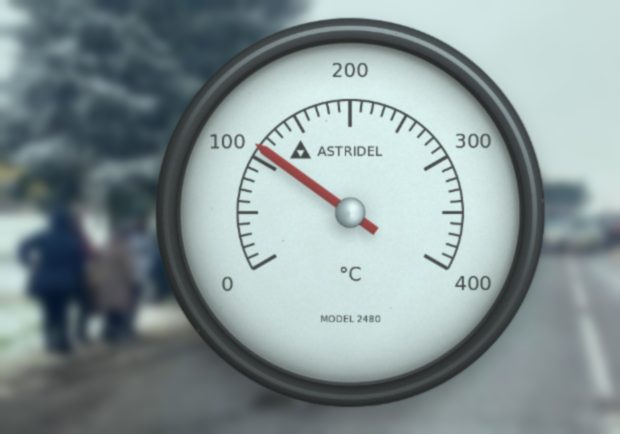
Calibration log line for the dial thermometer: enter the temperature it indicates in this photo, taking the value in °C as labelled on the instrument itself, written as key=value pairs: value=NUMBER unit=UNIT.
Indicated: value=110 unit=°C
